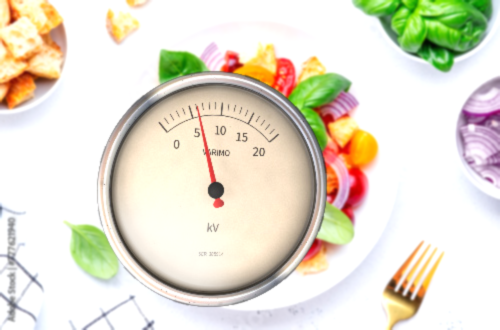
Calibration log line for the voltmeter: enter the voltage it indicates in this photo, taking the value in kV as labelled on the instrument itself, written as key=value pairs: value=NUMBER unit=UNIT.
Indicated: value=6 unit=kV
